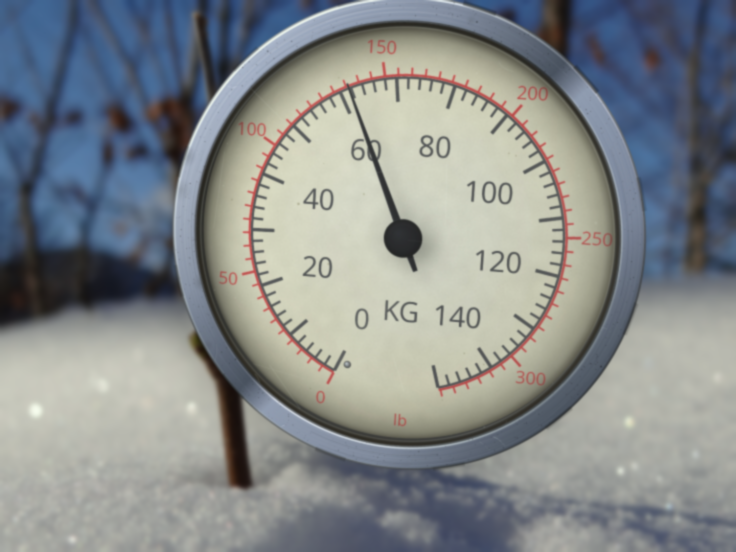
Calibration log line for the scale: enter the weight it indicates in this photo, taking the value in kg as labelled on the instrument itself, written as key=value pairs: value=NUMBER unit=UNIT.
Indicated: value=62 unit=kg
